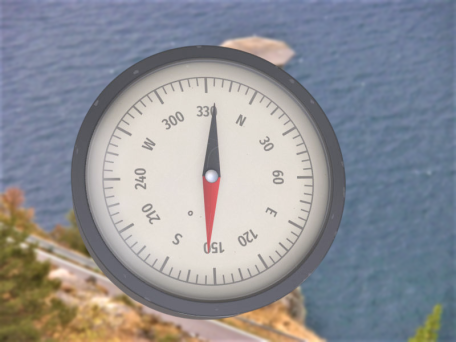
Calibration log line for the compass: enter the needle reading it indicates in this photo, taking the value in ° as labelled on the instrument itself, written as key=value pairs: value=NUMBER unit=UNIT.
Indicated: value=155 unit=°
